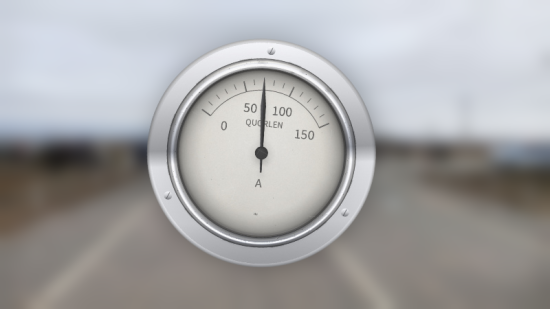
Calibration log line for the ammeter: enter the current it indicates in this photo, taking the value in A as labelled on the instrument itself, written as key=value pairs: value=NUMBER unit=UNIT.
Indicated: value=70 unit=A
